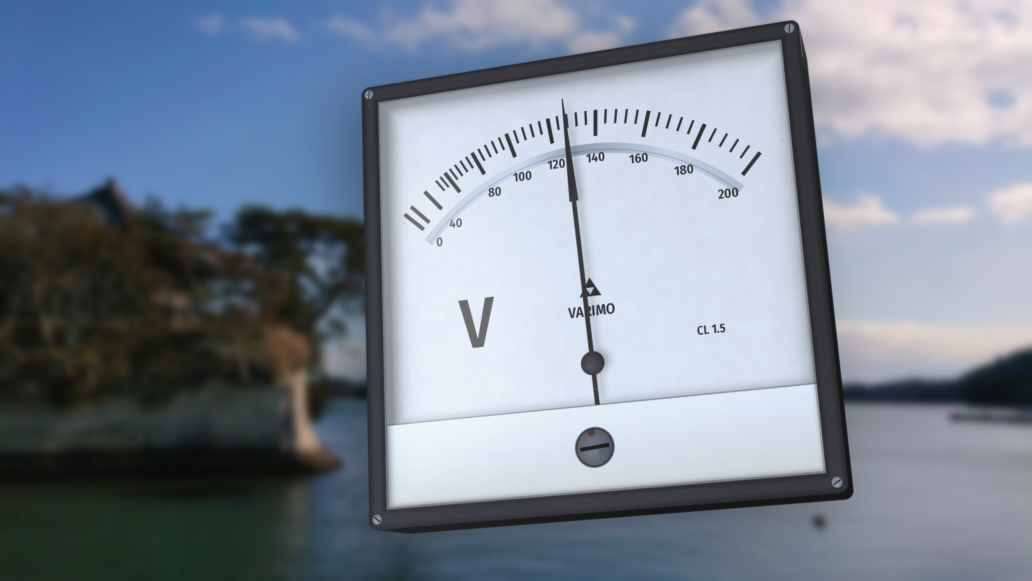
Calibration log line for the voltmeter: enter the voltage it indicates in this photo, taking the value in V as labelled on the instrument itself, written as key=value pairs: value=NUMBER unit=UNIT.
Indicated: value=128 unit=V
